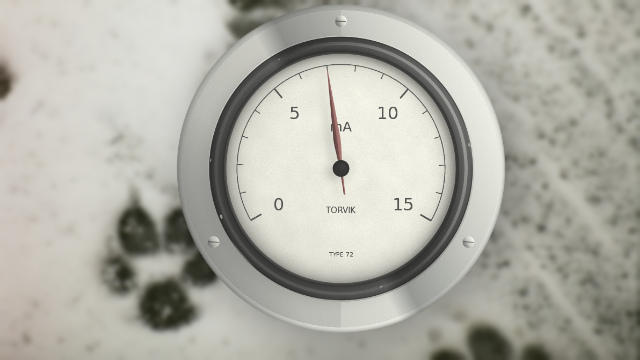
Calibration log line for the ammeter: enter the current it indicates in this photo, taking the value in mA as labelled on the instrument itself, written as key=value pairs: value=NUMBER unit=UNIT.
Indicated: value=7 unit=mA
